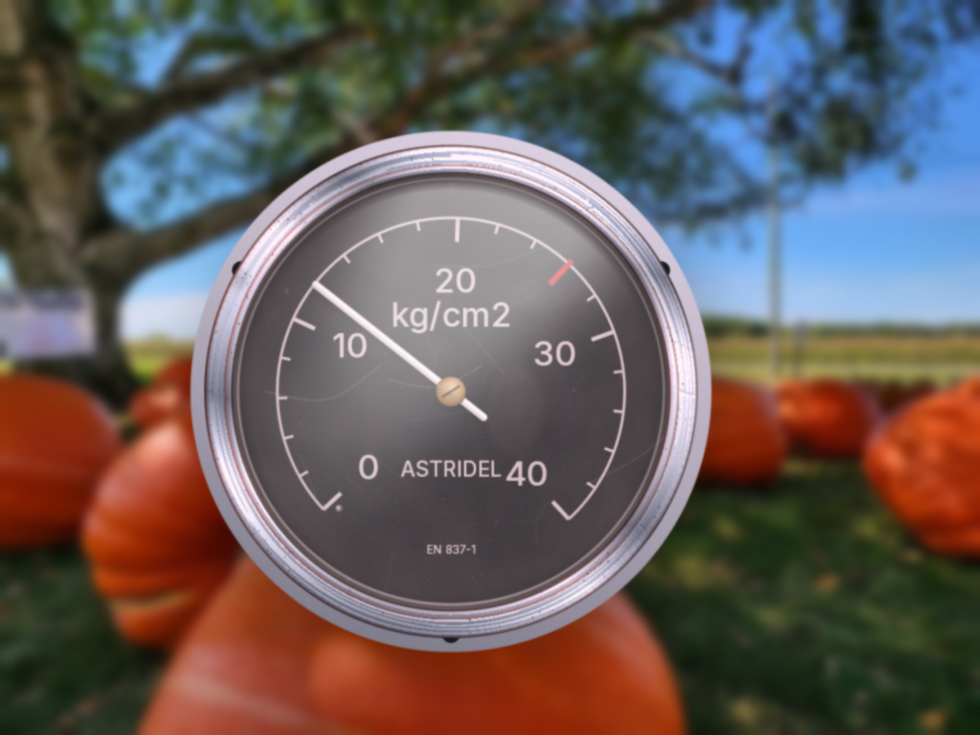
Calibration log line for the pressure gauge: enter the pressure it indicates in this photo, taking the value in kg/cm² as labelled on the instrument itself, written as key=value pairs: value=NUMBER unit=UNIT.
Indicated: value=12 unit=kg/cm²
